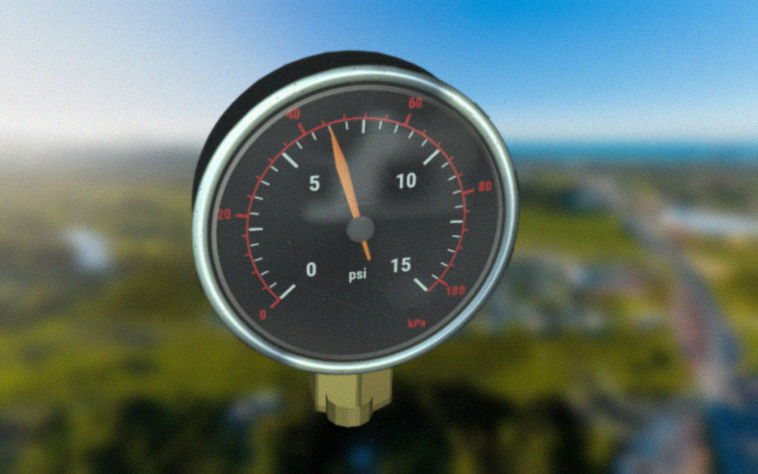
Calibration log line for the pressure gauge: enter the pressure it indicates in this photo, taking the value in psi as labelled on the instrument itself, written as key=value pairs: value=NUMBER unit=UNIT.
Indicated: value=6.5 unit=psi
